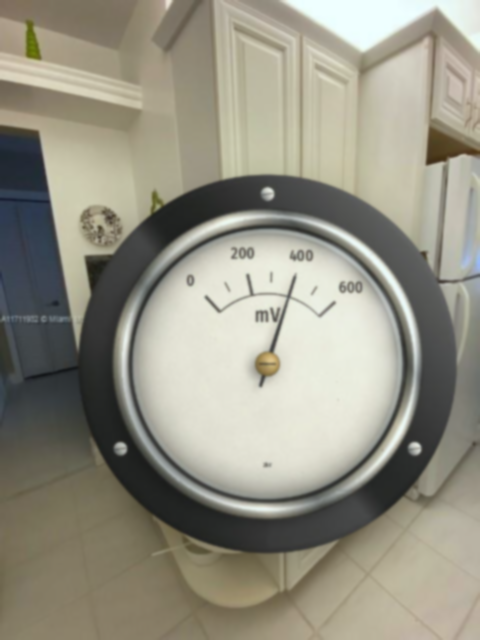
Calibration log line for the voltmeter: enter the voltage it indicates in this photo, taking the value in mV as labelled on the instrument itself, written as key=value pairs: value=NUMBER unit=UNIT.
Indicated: value=400 unit=mV
